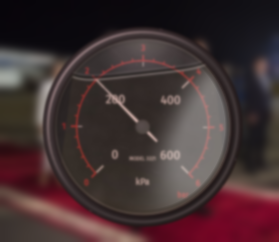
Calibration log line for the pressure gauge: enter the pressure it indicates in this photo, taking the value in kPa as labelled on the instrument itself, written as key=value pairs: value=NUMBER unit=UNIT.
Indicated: value=200 unit=kPa
